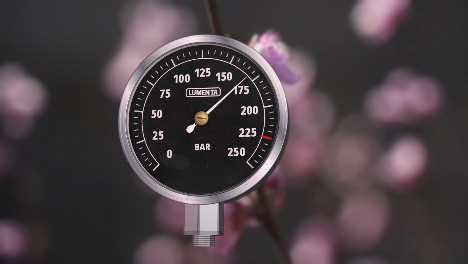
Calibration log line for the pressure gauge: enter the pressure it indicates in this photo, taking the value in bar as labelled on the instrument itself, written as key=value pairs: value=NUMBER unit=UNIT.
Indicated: value=170 unit=bar
